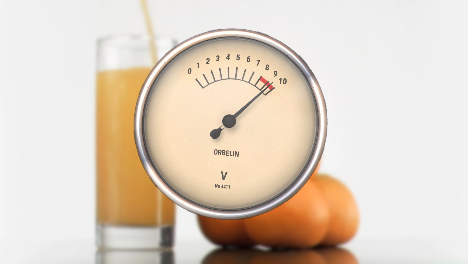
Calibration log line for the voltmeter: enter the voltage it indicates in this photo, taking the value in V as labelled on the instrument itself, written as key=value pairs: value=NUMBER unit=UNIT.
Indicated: value=9.5 unit=V
